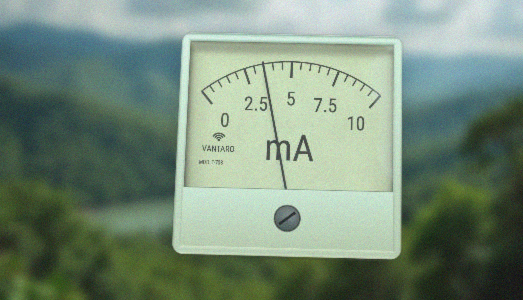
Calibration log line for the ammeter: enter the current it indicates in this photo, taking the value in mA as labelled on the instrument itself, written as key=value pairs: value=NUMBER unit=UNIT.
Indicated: value=3.5 unit=mA
